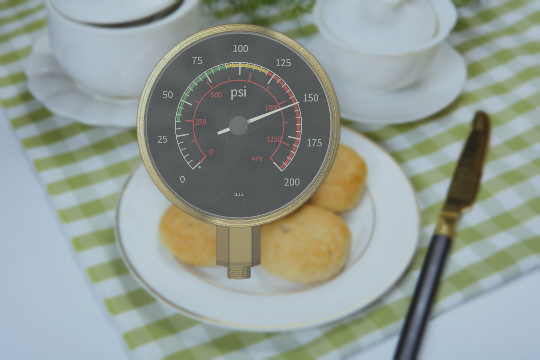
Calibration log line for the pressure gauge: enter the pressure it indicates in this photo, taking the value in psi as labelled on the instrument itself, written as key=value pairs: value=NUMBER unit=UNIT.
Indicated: value=150 unit=psi
